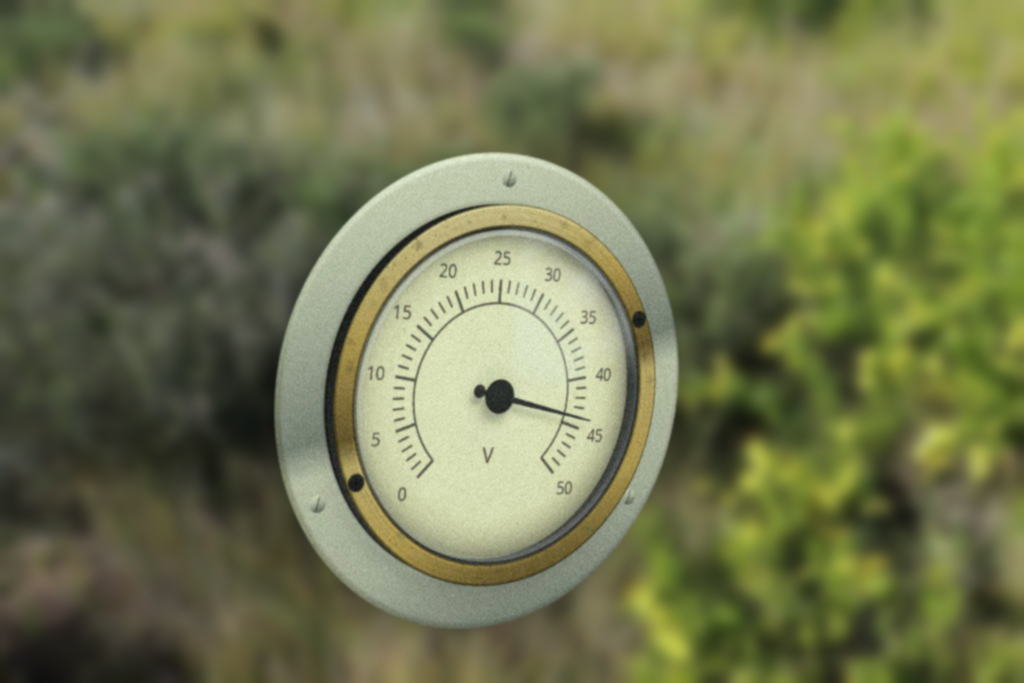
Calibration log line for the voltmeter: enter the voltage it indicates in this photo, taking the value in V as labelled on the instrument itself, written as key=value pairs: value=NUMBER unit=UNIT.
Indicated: value=44 unit=V
